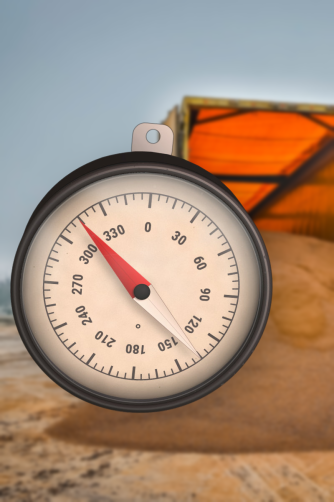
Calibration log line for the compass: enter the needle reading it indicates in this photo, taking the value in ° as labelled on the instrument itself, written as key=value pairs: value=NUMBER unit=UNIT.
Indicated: value=315 unit=°
